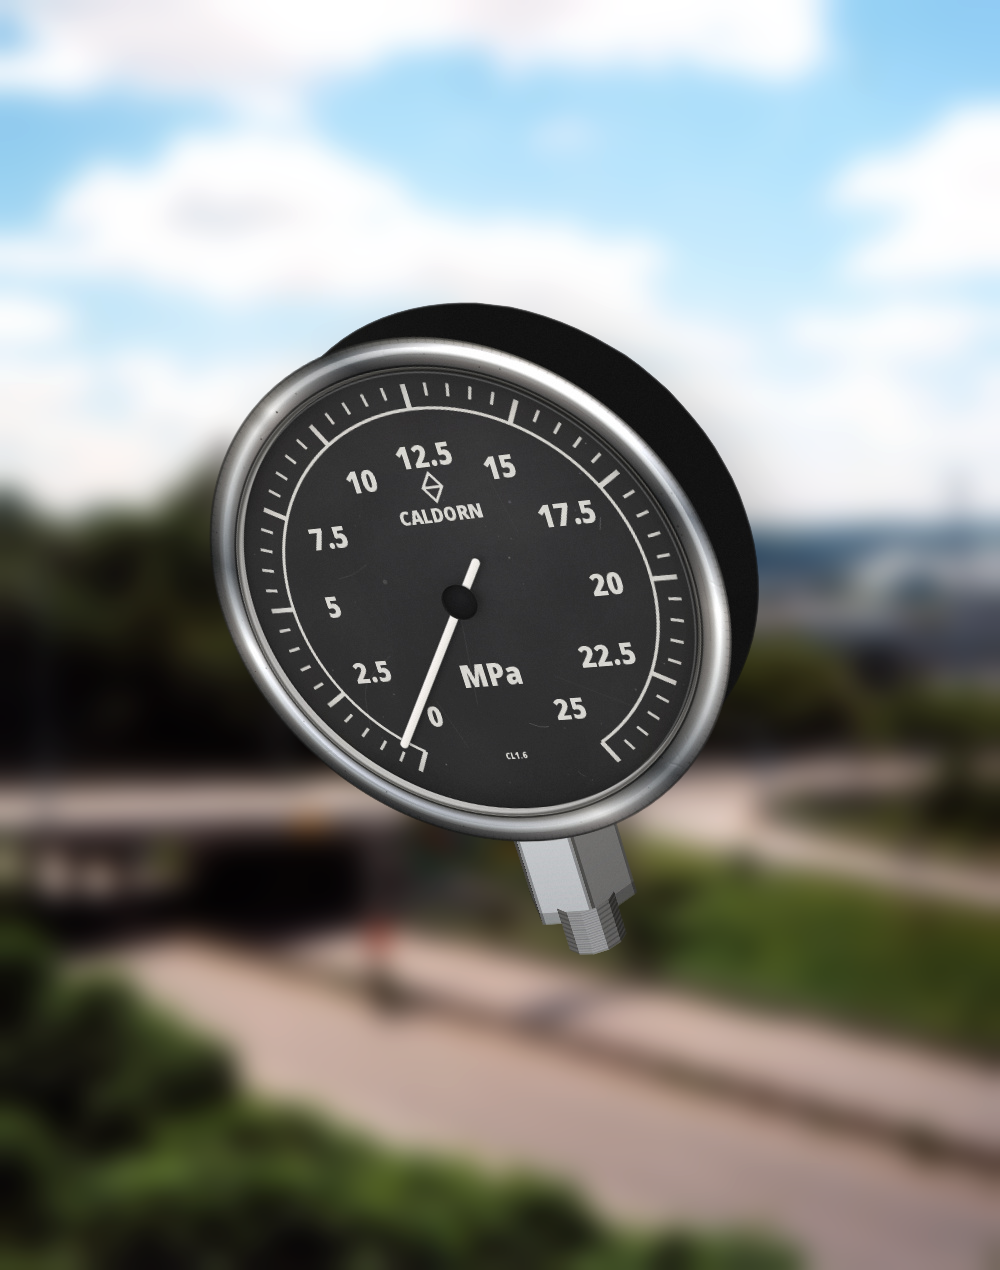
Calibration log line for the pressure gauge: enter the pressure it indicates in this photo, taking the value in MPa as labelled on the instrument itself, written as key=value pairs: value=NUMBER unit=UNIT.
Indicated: value=0.5 unit=MPa
